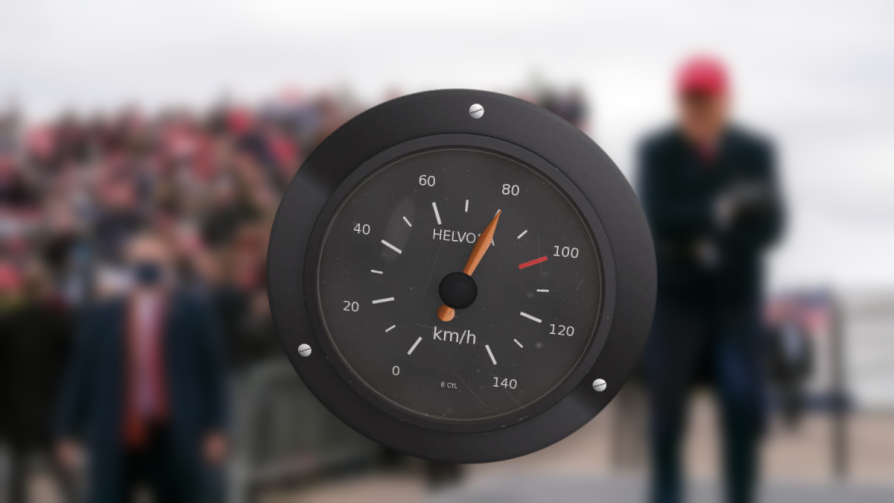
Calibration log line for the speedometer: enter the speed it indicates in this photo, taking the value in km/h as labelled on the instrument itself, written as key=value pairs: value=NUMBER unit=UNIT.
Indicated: value=80 unit=km/h
